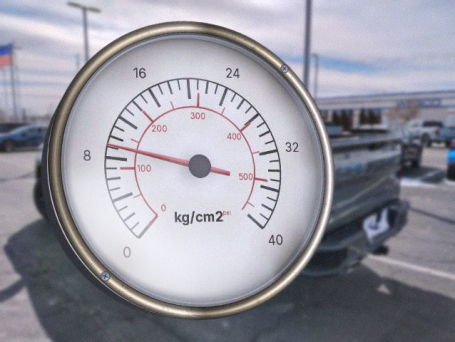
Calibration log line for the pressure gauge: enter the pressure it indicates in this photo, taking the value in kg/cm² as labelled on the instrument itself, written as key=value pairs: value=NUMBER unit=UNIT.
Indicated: value=9 unit=kg/cm²
